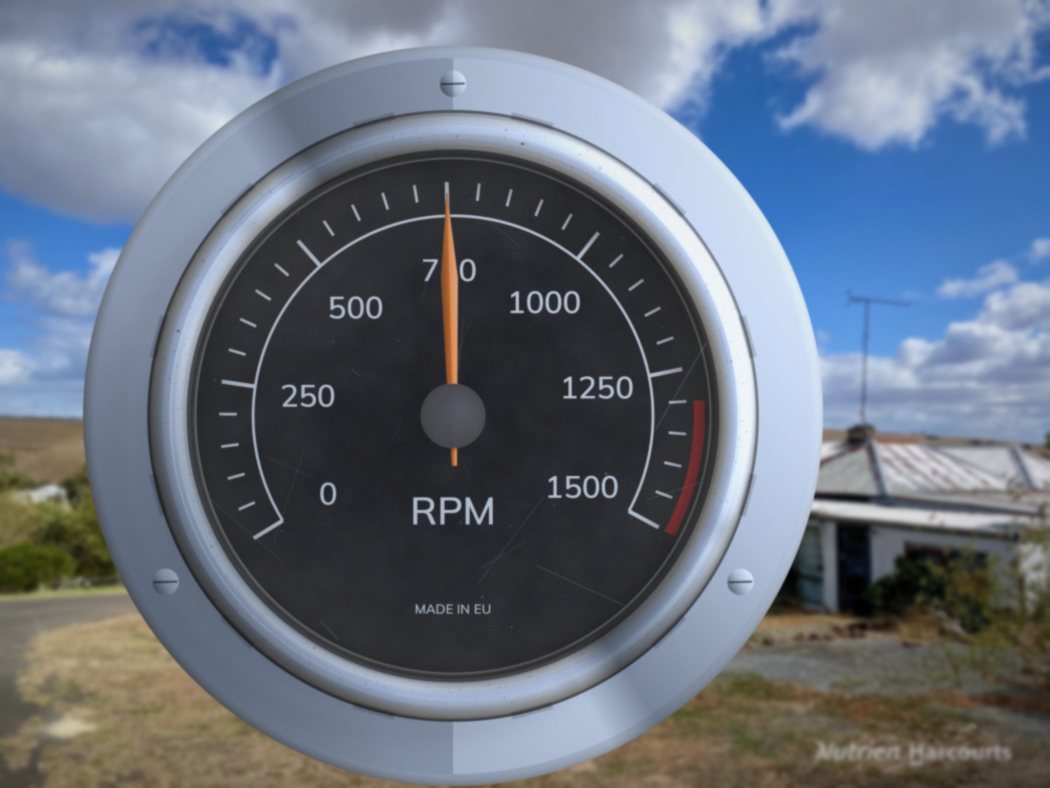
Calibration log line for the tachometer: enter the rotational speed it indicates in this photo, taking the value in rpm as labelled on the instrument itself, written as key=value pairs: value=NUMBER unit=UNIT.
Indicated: value=750 unit=rpm
